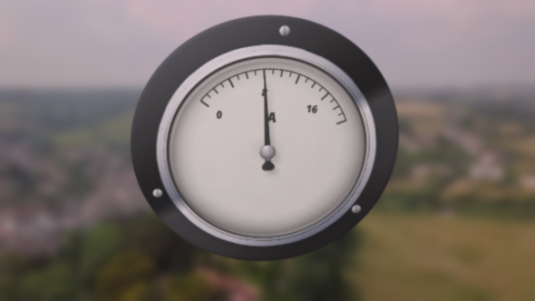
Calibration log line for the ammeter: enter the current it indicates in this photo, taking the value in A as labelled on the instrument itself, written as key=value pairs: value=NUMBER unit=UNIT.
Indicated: value=8 unit=A
